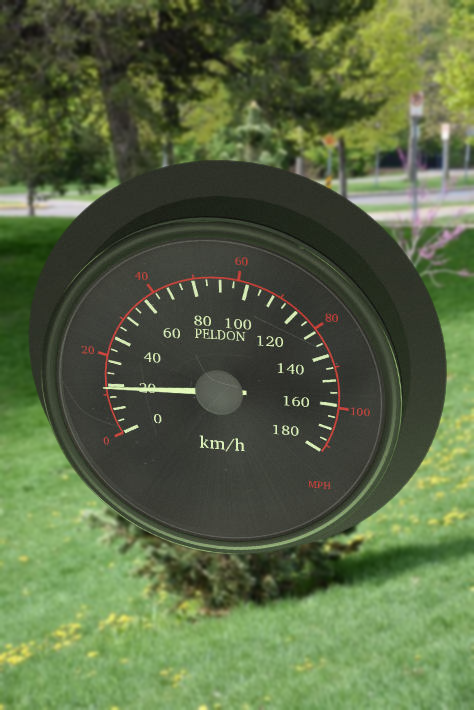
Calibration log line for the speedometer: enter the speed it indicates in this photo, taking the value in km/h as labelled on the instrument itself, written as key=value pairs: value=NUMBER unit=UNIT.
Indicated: value=20 unit=km/h
